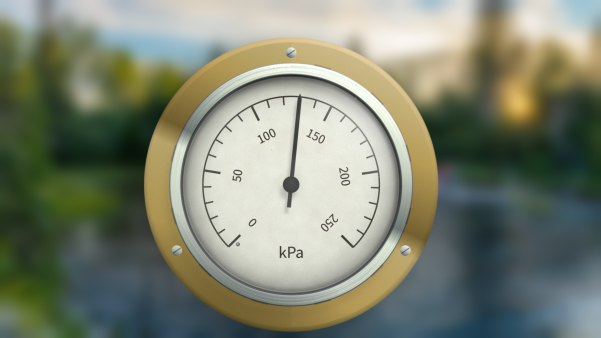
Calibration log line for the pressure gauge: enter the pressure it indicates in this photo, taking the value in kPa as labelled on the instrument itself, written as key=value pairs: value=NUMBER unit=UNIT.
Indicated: value=130 unit=kPa
